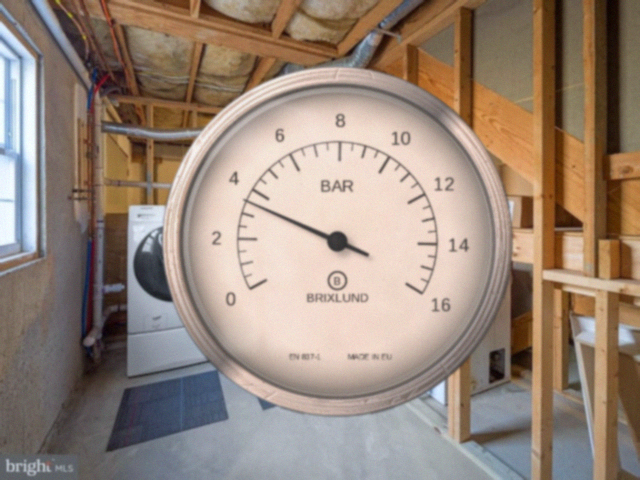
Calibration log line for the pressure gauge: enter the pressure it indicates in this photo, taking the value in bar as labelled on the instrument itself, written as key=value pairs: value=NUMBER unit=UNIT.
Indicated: value=3.5 unit=bar
